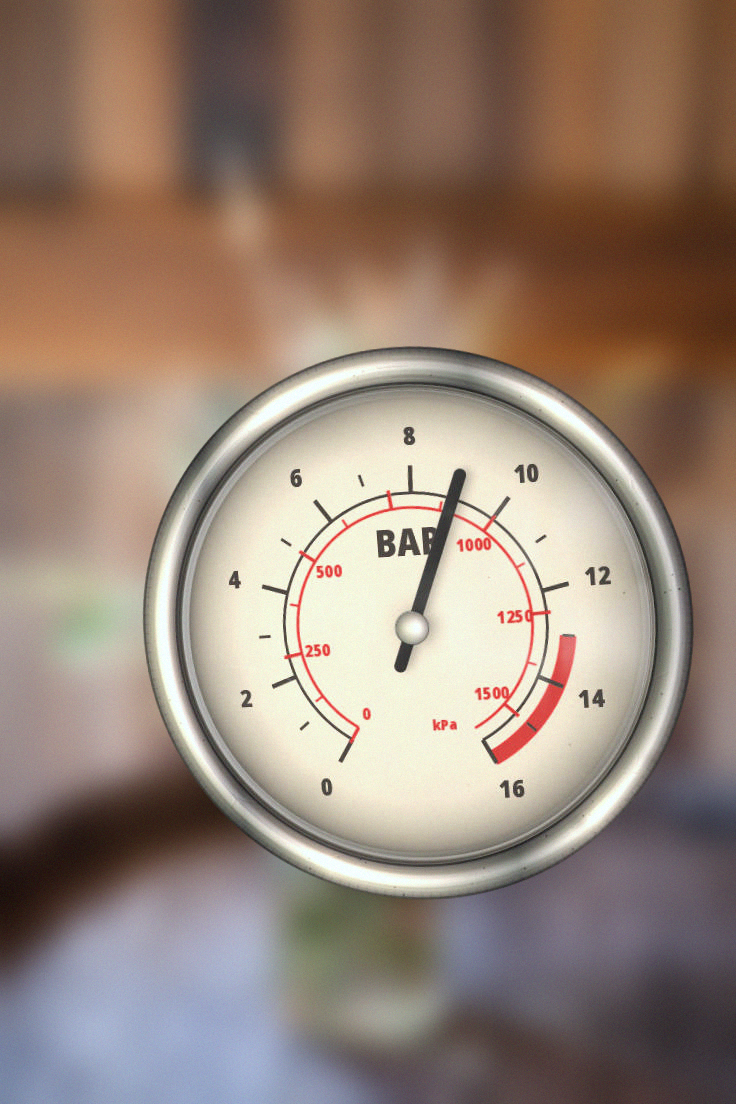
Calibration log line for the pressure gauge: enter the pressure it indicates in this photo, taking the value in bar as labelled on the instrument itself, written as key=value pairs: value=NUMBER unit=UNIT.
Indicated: value=9 unit=bar
